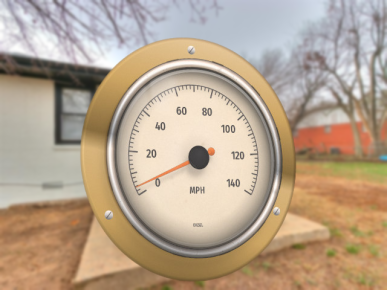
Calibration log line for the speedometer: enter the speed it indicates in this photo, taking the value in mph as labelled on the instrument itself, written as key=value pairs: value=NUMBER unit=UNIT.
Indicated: value=4 unit=mph
